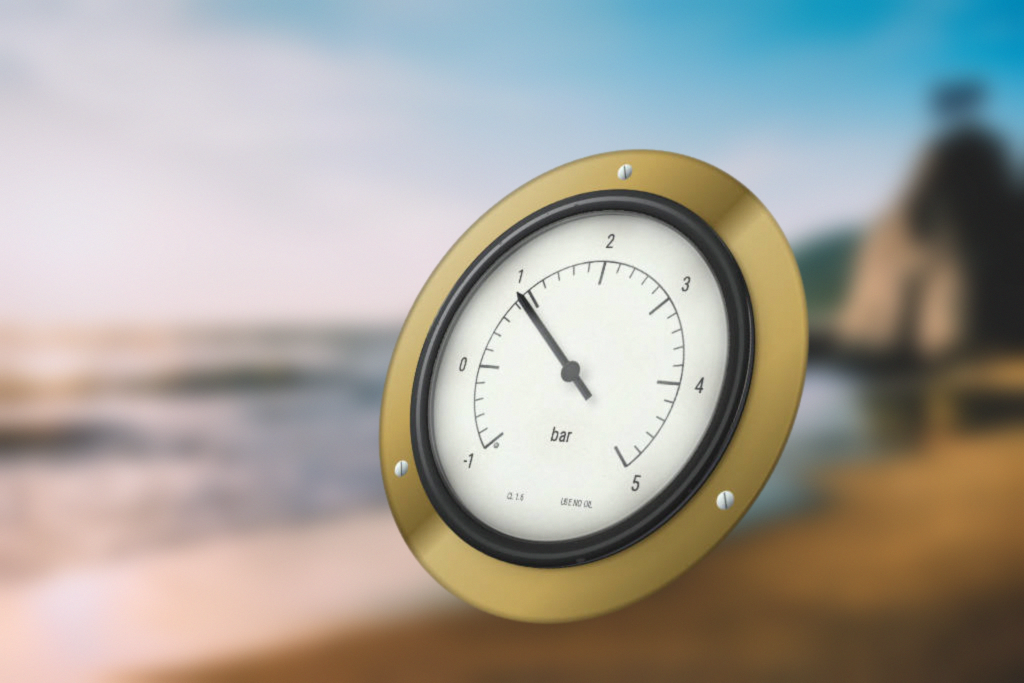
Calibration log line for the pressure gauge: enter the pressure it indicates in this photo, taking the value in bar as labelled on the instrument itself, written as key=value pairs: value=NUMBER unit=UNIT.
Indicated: value=0.9 unit=bar
